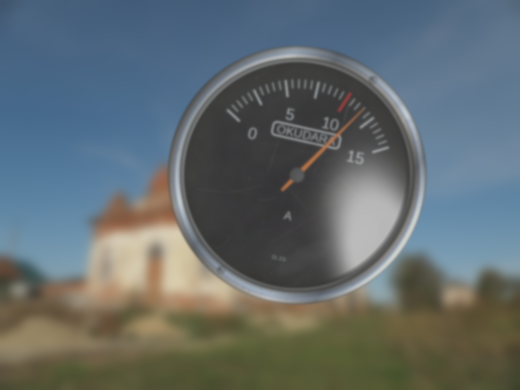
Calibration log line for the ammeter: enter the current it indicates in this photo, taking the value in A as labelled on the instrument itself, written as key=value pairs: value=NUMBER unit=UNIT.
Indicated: value=11.5 unit=A
